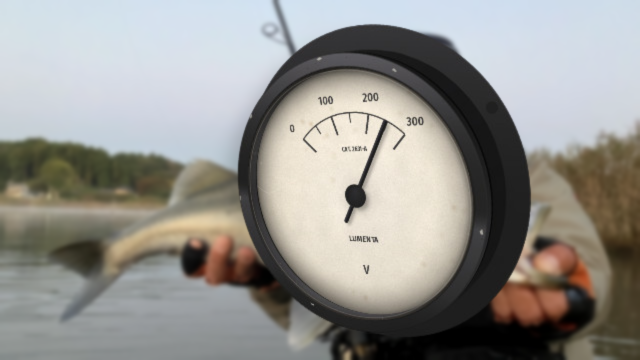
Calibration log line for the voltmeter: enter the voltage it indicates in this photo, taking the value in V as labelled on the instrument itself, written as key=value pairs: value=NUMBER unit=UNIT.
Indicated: value=250 unit=V
